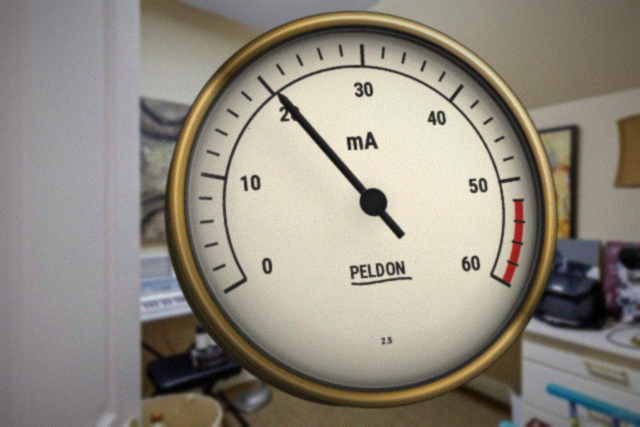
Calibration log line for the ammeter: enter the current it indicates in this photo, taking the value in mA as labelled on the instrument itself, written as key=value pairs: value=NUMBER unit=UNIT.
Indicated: value=20 unit=mA
